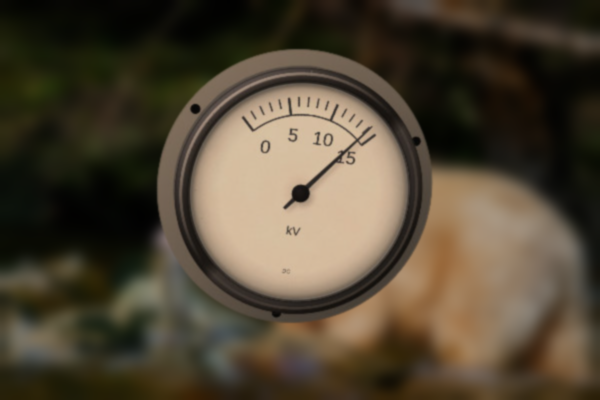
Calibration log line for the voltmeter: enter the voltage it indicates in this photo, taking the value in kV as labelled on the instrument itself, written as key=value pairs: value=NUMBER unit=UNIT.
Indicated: value=14 unit=kV
